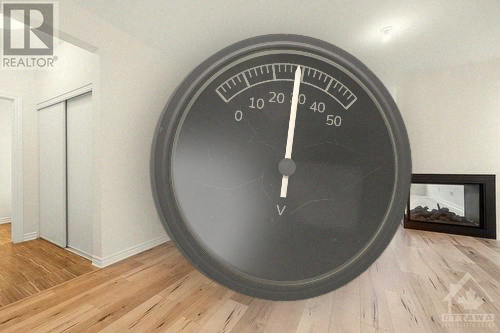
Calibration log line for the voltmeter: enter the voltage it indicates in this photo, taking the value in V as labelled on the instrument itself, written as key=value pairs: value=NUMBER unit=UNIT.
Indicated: value=28 unit=V
